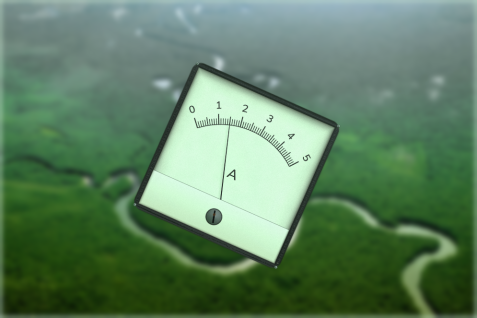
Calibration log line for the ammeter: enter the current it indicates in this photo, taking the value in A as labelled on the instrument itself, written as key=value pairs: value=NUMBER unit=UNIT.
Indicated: value=1.5 unit=A
